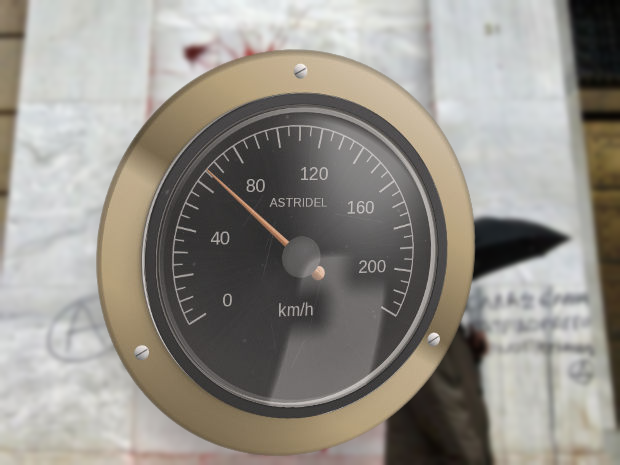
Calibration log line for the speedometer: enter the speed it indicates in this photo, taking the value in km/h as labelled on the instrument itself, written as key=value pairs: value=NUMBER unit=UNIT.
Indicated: value=65 unit=km/h
